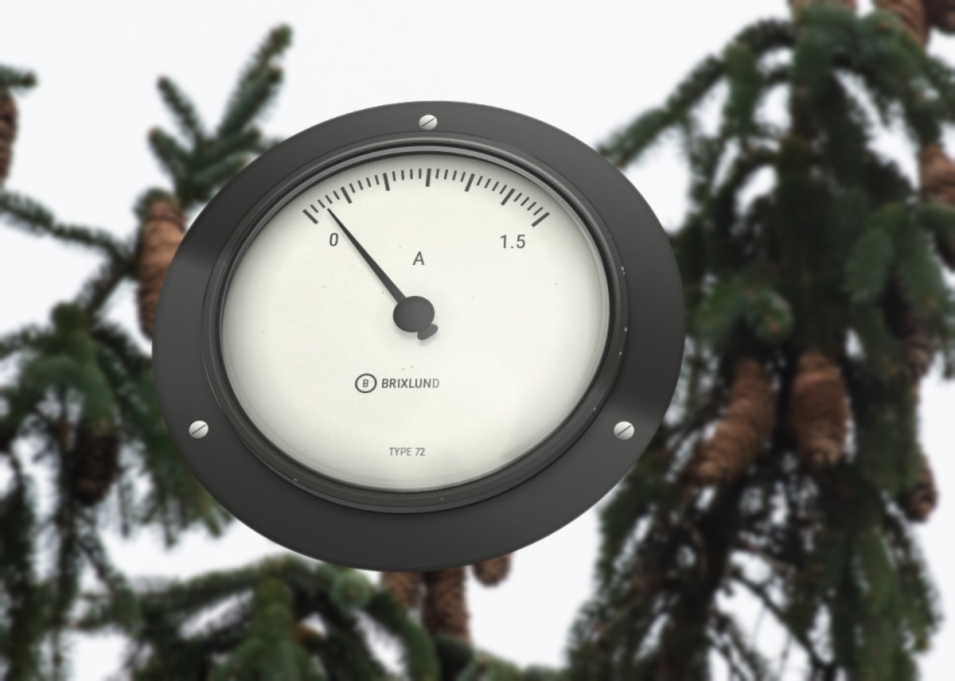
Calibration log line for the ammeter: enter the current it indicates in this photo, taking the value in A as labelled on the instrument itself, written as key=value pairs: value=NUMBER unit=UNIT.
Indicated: value=0.1 unit=A
